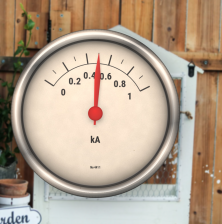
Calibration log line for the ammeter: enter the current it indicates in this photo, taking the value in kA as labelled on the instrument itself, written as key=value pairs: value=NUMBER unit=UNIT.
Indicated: value=0.5 unit=kA
